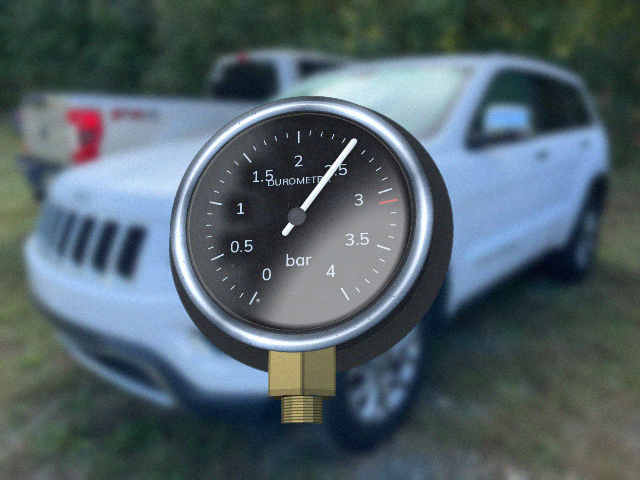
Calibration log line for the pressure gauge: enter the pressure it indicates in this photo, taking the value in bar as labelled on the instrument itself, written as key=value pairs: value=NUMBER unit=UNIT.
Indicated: value=2.5 unit=bar
